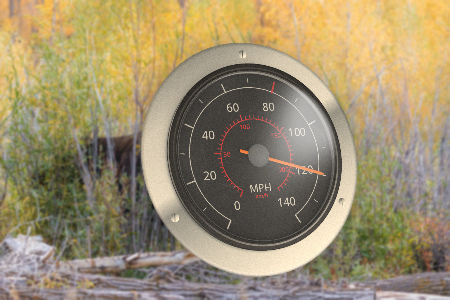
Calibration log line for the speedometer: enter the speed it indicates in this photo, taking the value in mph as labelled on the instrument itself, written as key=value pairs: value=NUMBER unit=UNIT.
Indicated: value=120 unit=mph
